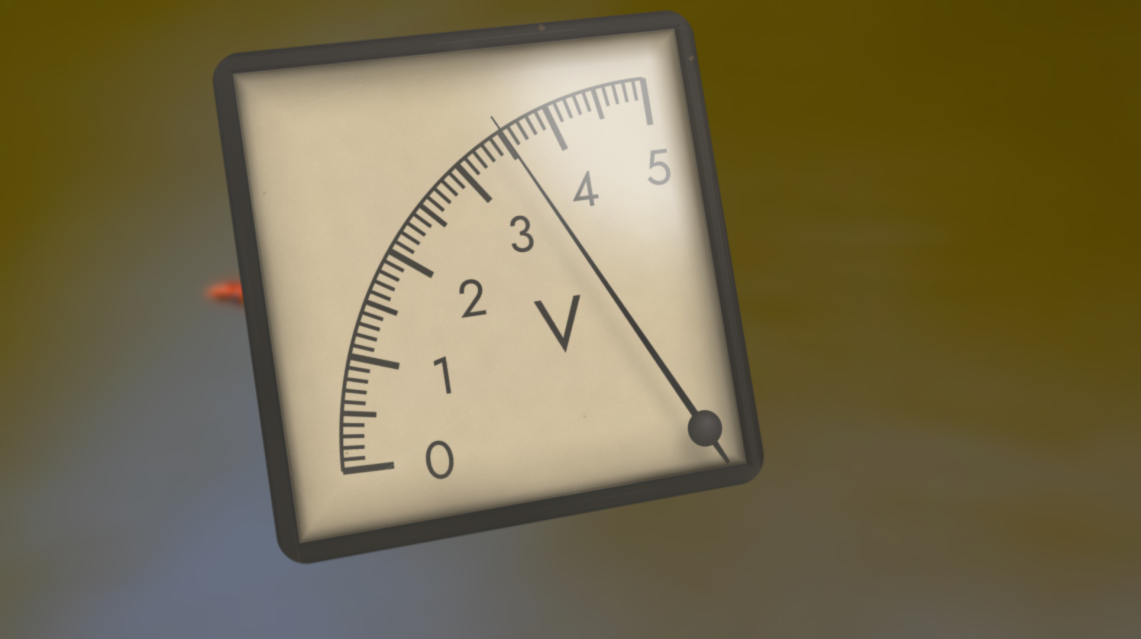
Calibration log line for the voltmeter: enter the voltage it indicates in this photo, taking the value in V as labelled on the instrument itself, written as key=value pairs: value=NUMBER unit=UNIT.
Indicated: value=3.5 unit=V
